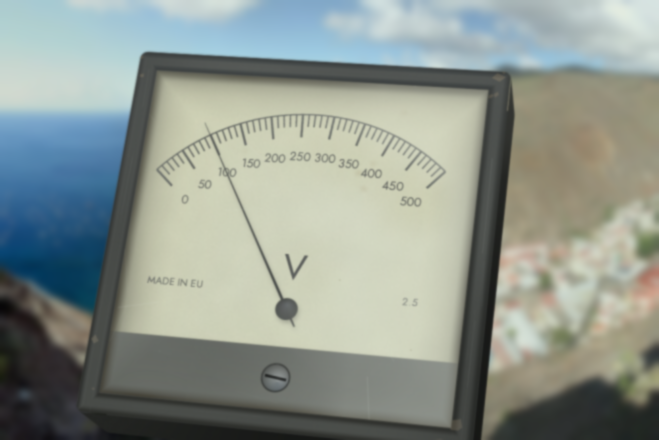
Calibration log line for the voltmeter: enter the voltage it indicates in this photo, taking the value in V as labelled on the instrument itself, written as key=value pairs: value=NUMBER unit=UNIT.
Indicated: value=100 unit=V
